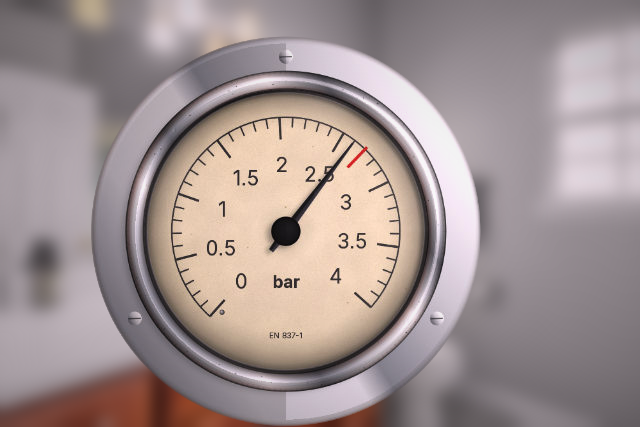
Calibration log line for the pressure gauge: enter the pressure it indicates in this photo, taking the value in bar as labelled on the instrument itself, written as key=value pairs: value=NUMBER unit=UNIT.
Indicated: value=2.6 unit=bar
